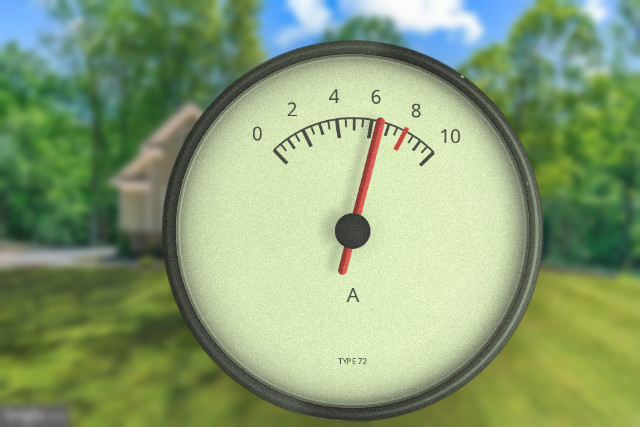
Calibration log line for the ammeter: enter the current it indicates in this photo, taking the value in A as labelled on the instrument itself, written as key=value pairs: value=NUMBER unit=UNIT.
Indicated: value=6.5 unit=A
